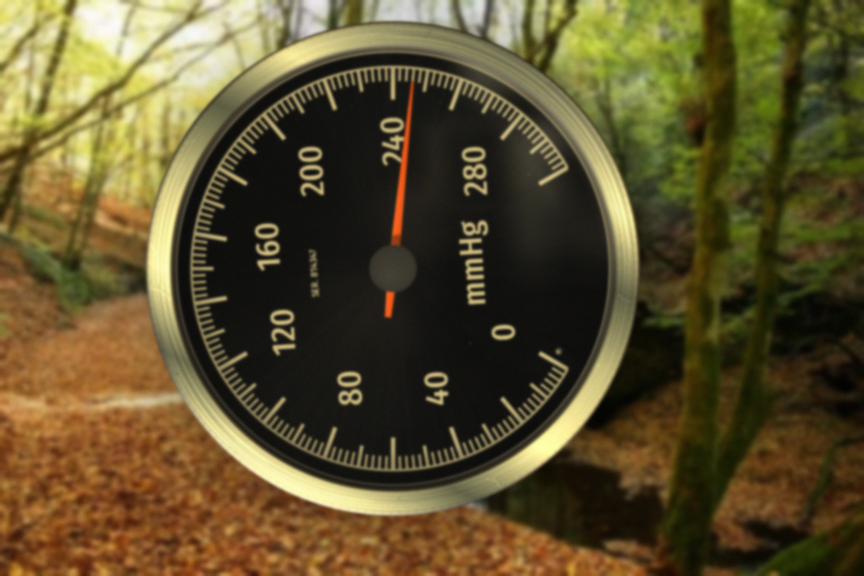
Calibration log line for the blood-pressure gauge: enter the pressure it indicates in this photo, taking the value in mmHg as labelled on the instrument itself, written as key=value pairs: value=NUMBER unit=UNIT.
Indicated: value=246 unit=mmHg
